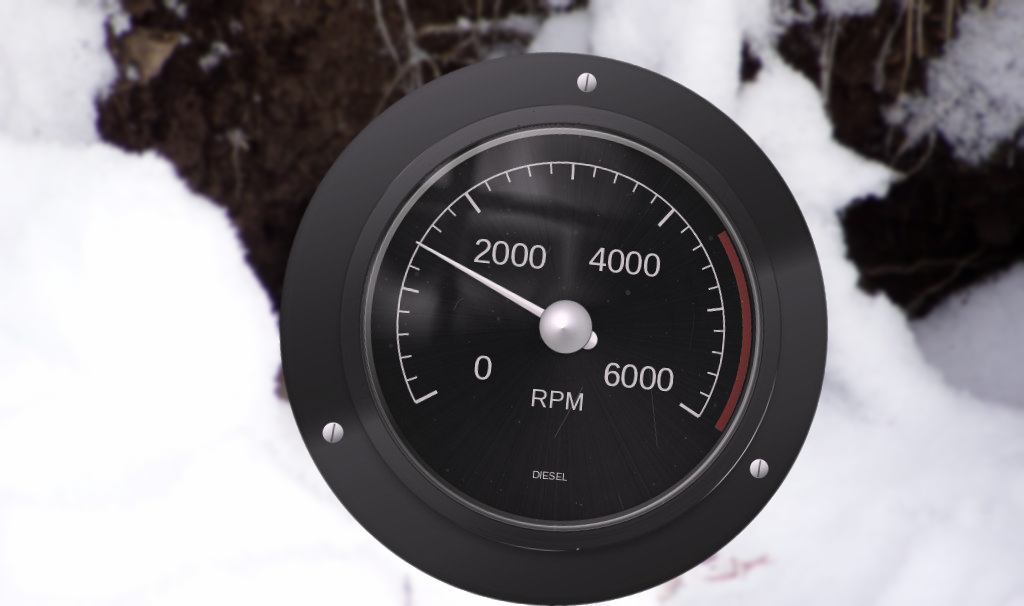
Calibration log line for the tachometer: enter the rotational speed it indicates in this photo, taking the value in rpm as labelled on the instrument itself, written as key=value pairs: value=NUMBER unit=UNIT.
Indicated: value=1400 unit=rpm
